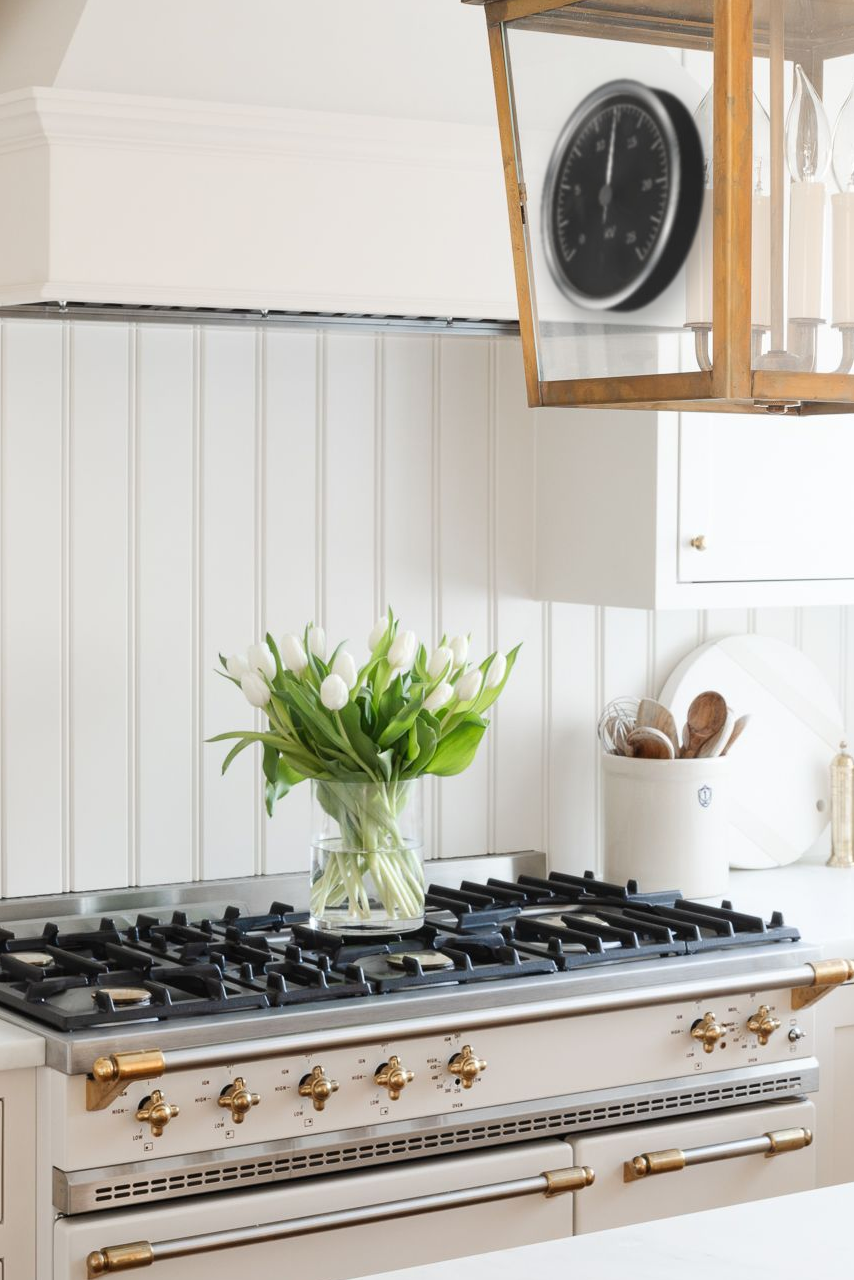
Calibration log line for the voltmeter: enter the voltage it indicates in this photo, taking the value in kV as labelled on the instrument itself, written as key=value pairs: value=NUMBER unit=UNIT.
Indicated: value=12.5 unit=kV
